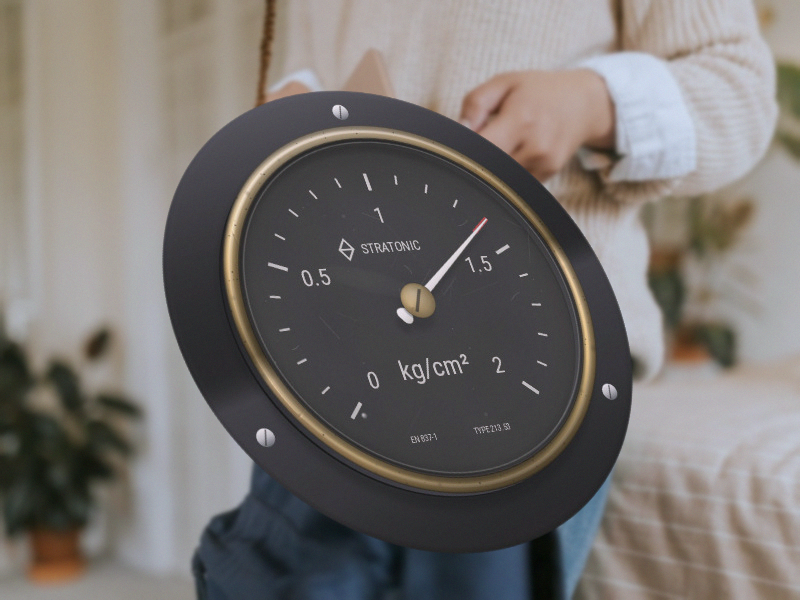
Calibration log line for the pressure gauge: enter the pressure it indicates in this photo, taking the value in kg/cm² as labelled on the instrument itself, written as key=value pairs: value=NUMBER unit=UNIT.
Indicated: value=1.4 unit=kg/cm²
